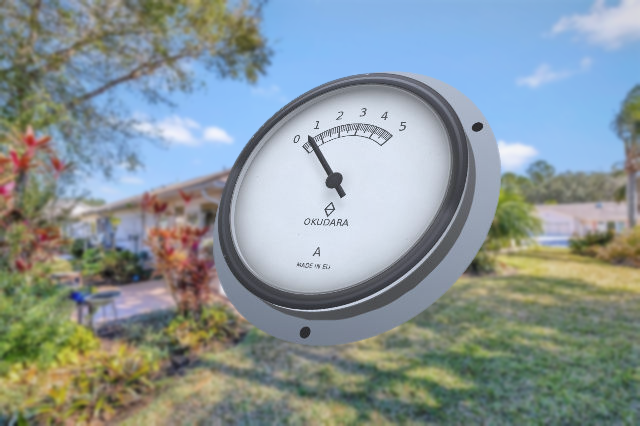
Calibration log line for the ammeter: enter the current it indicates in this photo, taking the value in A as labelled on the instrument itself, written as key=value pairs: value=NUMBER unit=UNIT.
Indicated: value=0.5 unit=A
